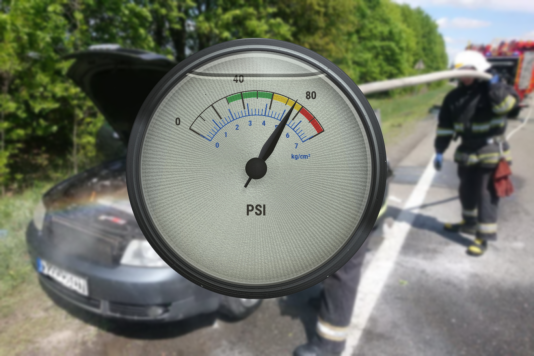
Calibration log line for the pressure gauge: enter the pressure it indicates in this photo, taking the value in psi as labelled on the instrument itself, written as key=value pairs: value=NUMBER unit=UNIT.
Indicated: value=75 unit=psi
